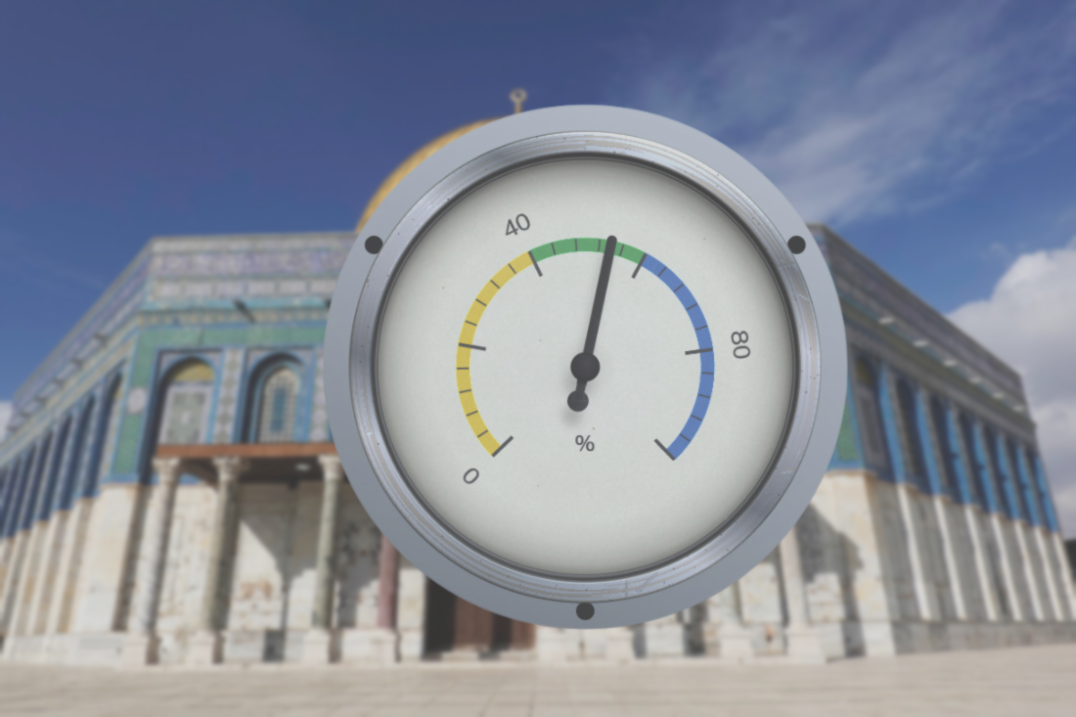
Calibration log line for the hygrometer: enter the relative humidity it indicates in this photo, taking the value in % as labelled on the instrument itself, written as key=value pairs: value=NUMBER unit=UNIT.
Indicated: value=54 unit=%
